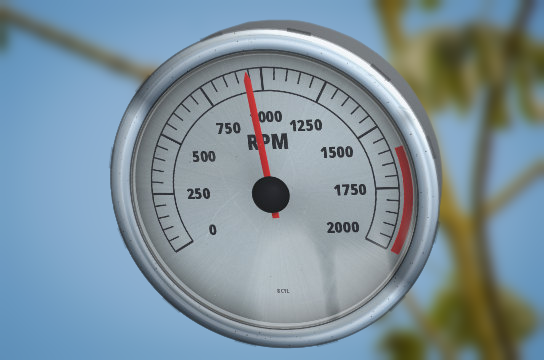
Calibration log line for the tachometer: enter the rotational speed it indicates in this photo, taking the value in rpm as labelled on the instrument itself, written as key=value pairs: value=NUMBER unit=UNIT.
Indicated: value=950 unit=rpm
